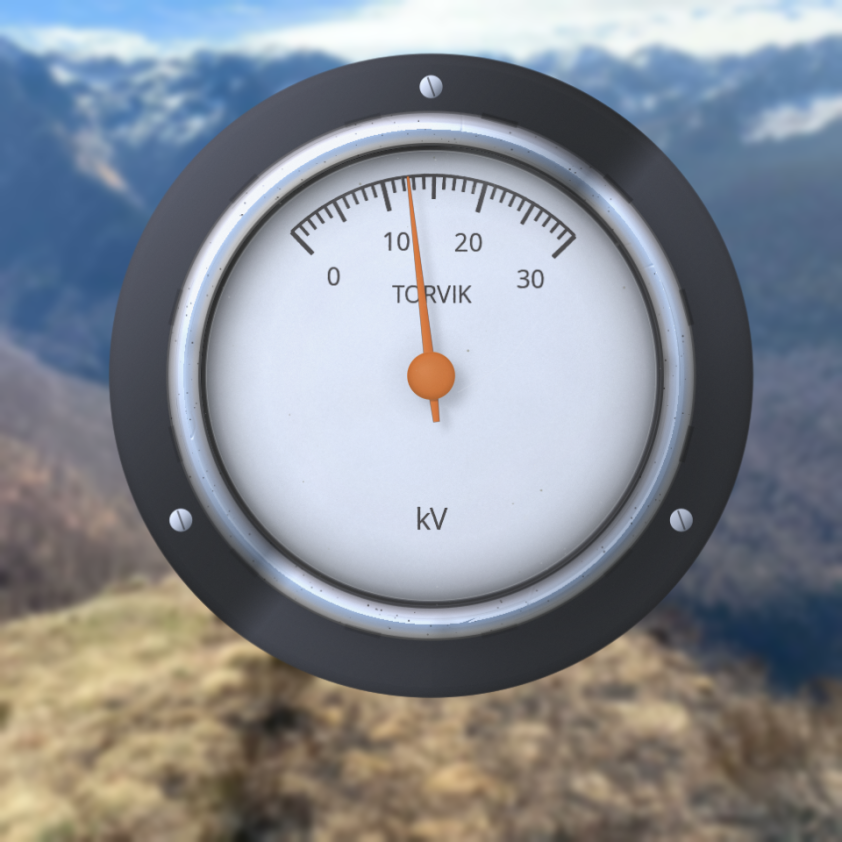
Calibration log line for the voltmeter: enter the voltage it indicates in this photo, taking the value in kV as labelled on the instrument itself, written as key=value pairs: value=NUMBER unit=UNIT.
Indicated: value=12.5 unit=kV
